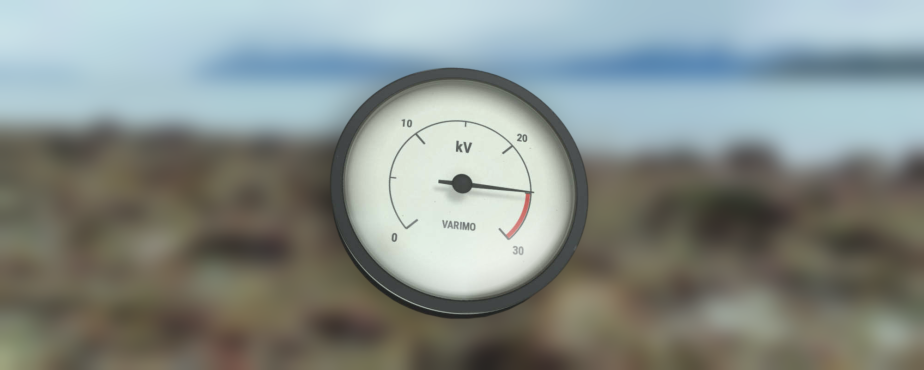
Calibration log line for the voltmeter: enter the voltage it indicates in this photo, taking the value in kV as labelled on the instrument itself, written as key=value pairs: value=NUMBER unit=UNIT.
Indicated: value=25 unit=kV
